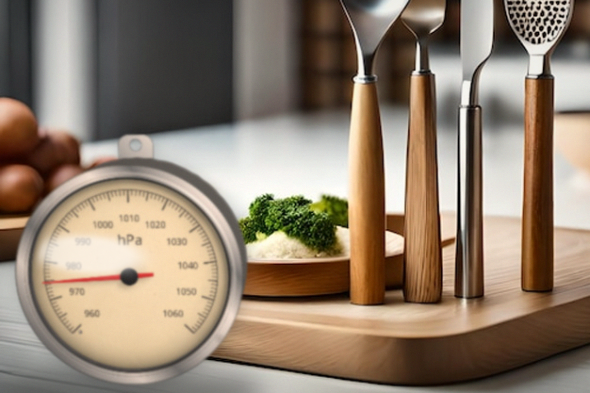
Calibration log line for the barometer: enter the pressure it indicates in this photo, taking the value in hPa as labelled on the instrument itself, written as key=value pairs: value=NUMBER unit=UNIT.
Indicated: value=975 unit=hPa
